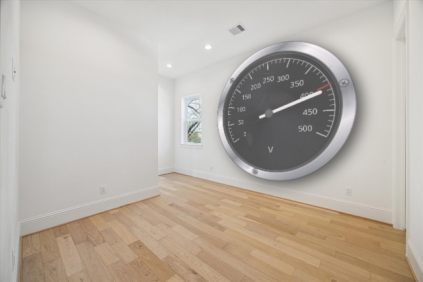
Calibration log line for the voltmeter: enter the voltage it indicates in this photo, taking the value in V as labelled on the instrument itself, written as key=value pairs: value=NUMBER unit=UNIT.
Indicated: value=410 unit=V
